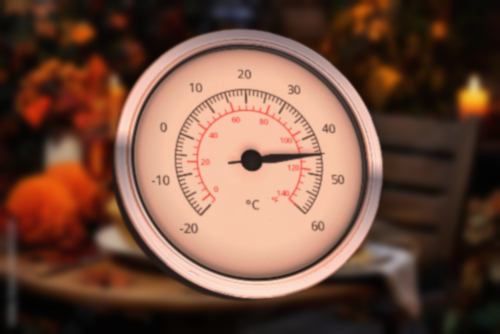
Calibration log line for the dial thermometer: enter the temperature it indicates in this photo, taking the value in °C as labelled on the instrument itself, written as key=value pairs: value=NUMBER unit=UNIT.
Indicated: value=45 unit=°C
